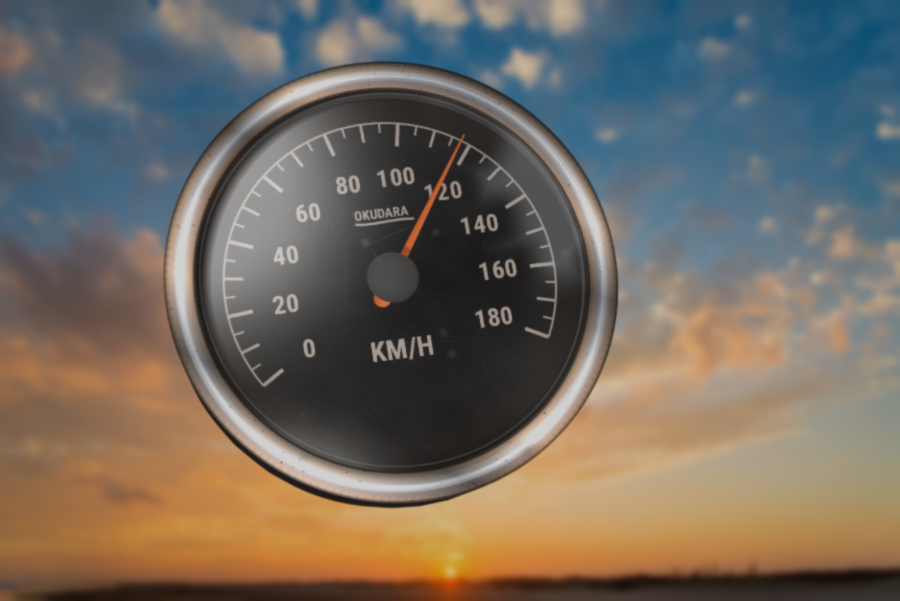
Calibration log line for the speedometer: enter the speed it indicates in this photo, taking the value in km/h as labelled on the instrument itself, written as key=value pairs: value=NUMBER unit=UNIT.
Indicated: value=117.5 unit=km/h
